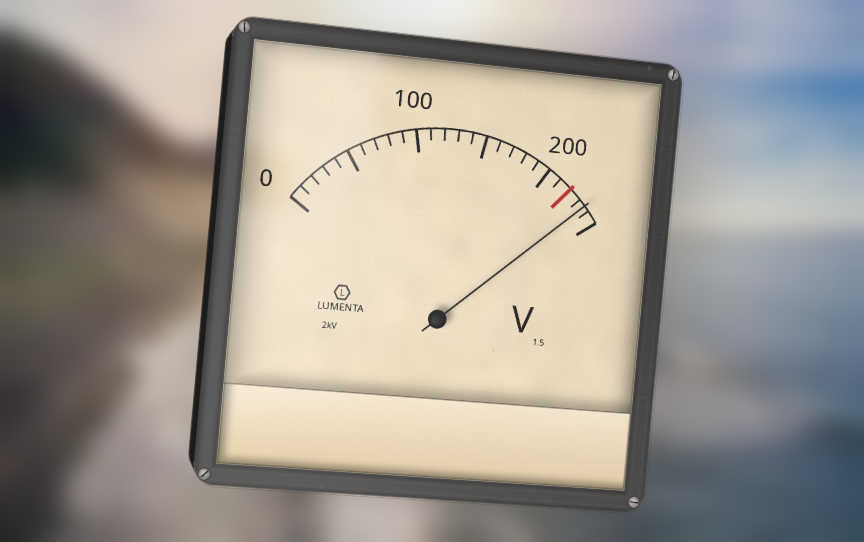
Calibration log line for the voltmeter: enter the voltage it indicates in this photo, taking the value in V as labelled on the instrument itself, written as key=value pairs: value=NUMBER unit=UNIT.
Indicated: value=235 unit=V
